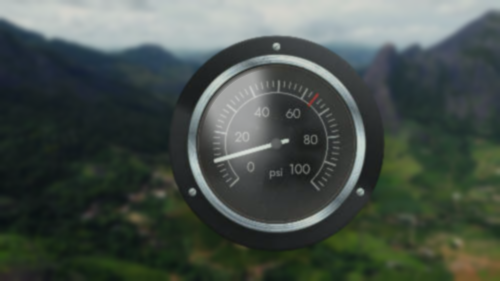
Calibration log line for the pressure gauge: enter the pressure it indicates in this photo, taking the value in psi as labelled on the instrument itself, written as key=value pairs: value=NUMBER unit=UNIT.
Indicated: value=10 unit=psi
